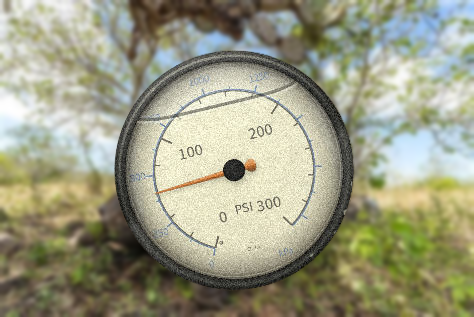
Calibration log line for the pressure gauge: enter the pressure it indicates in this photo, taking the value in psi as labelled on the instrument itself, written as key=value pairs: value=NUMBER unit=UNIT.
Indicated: value=60 unit=psi
